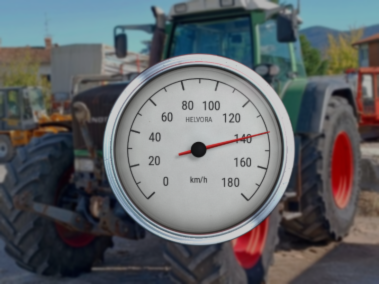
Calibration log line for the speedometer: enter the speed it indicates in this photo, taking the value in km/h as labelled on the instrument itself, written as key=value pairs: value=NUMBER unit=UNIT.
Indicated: value=140 unit=km/h
